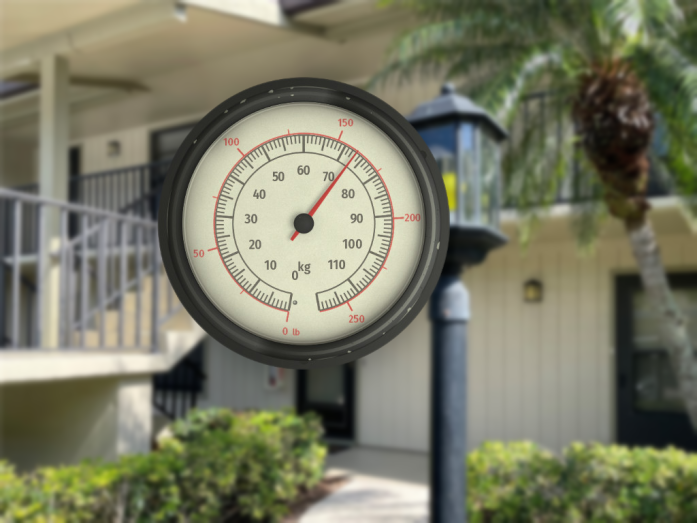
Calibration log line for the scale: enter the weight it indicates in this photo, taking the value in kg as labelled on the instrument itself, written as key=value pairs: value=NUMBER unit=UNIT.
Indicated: value=73 unit=kg
